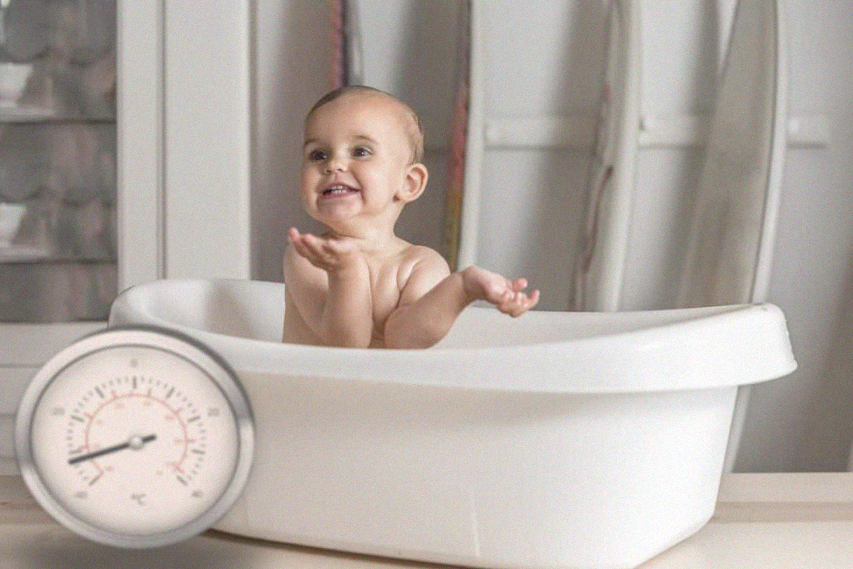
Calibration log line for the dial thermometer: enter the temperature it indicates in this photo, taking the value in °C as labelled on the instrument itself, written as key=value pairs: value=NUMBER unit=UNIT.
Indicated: value=-32 unit=°C
